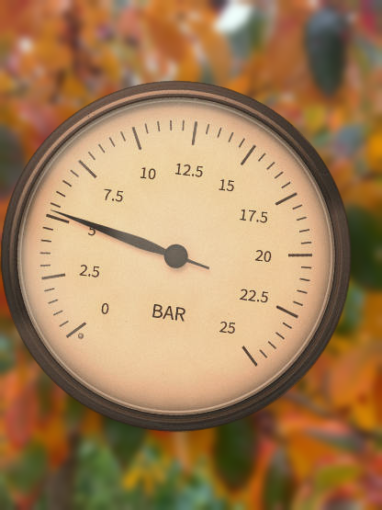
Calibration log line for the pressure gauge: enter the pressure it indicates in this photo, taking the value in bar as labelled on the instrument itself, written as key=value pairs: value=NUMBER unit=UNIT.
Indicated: value=5.25 unit=bar
